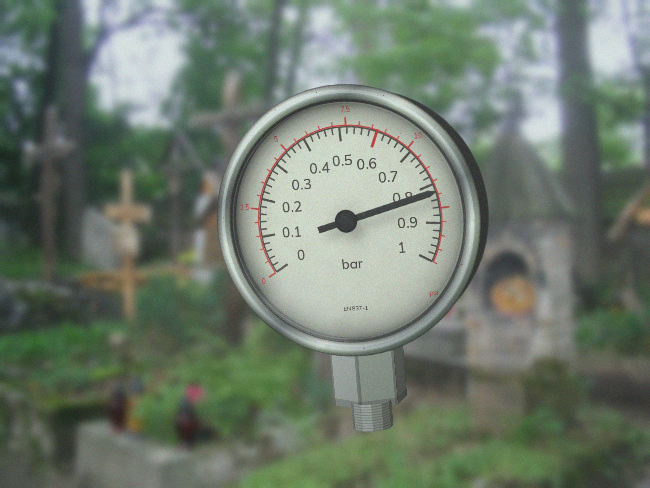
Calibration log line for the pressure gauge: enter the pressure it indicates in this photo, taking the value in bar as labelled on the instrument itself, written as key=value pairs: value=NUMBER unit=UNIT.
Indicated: value=0.82 unit=bar
